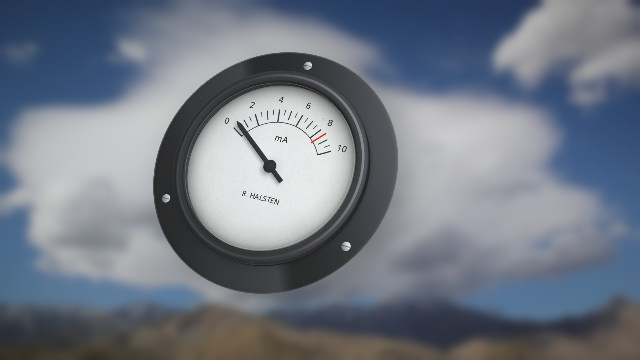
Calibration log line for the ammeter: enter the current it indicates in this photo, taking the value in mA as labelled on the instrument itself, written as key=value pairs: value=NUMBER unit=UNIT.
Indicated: value=0.5 unit=mA
